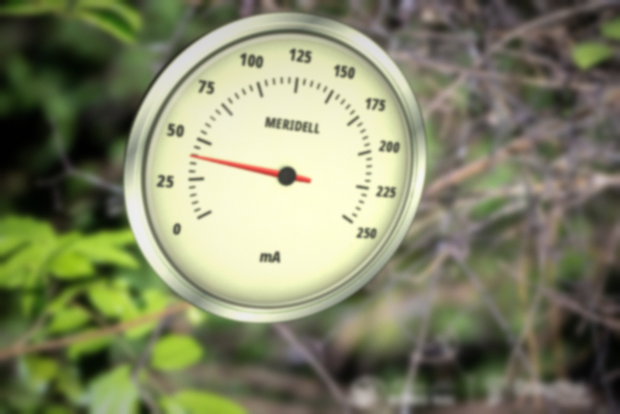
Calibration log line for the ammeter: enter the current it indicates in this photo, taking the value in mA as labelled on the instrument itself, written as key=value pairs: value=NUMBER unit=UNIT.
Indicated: value=40 unit=mA
